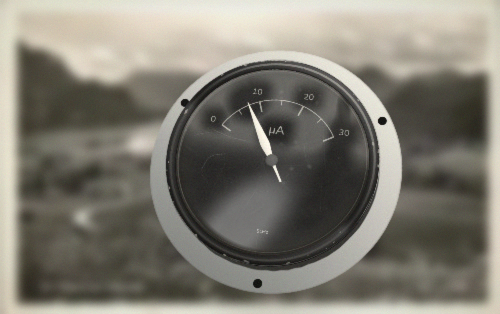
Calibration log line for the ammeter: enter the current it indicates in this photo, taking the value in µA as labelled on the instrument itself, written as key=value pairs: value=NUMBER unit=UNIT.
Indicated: value=7.5 unit=µA
